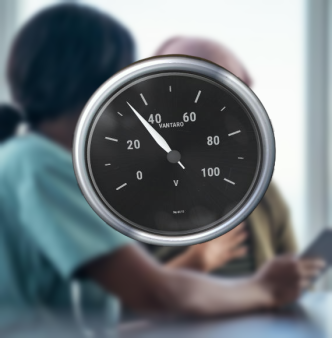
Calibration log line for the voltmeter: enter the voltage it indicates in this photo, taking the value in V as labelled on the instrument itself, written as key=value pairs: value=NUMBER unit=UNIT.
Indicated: value=35 unit=V
